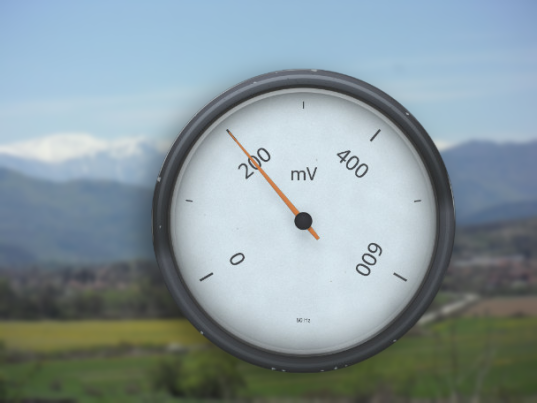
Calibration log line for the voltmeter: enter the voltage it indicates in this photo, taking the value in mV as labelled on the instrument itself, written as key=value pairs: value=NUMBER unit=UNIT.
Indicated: value=200 unit=mV
